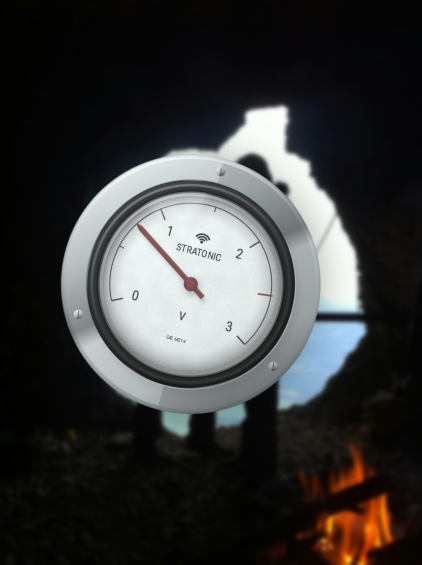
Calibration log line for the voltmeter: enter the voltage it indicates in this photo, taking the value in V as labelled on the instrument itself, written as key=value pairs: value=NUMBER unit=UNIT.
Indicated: value=0.75 unit=V
